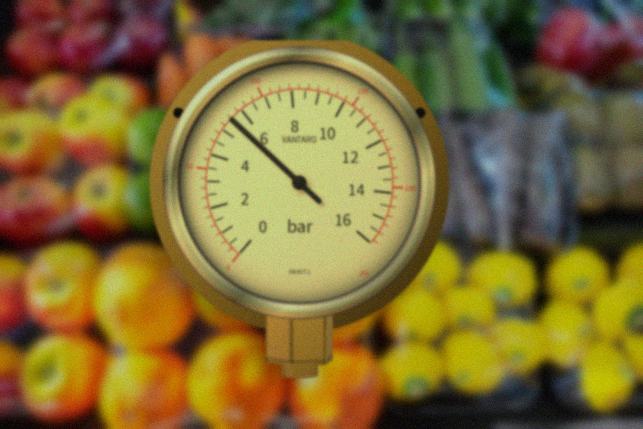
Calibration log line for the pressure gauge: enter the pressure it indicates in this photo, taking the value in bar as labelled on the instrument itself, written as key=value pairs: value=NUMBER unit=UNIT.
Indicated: value=5.5 unit=bar
